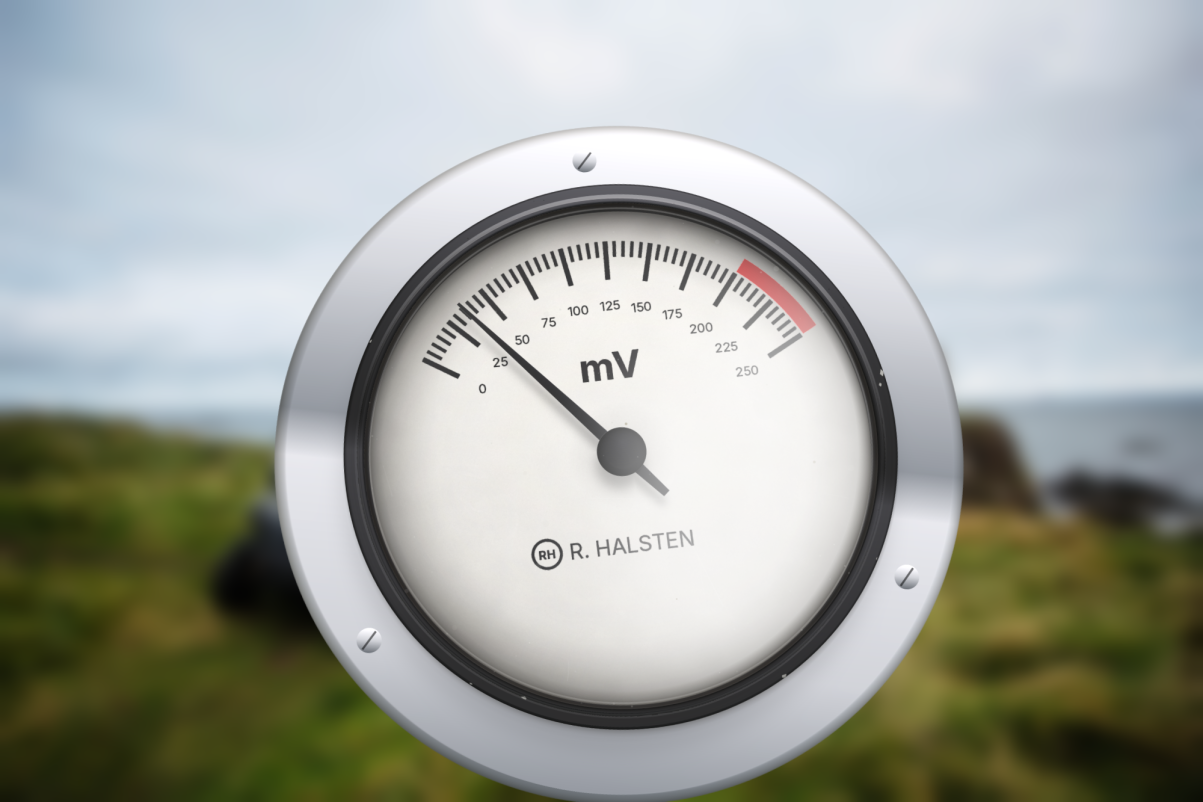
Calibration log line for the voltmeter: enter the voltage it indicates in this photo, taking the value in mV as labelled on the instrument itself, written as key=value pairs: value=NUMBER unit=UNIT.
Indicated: value=35 unit=mV
